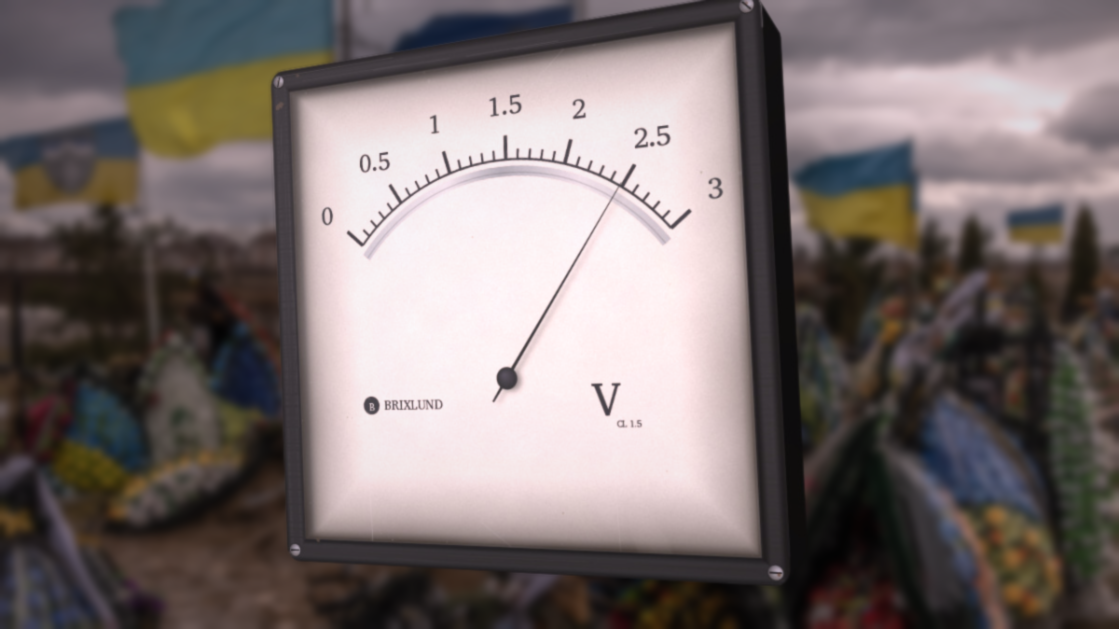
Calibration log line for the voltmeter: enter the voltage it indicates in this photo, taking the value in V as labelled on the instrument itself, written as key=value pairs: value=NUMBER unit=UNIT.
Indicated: value=2.5 unit=V
